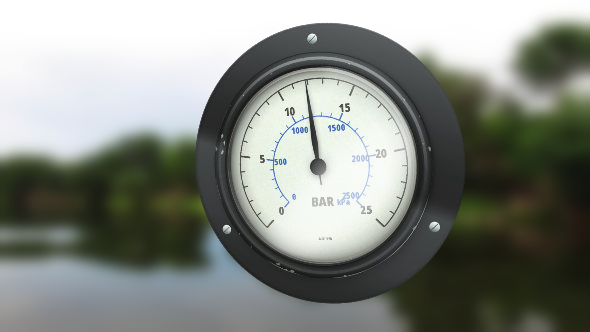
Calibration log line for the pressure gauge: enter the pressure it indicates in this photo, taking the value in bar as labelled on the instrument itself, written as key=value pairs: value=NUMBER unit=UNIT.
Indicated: value=12 unit=bar
